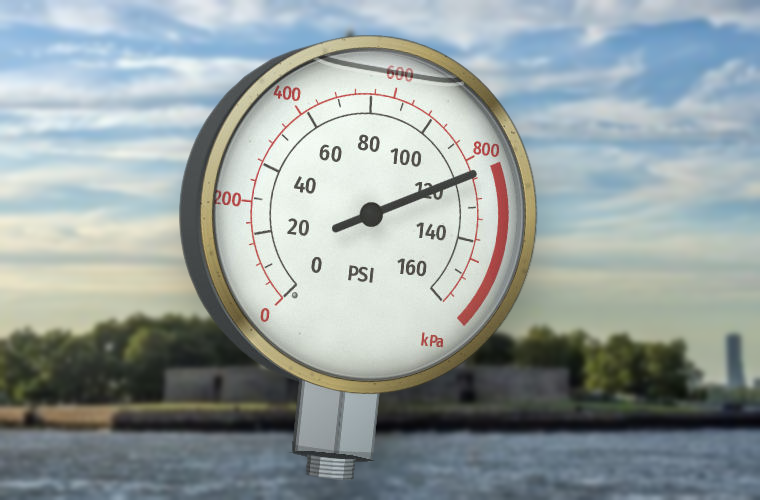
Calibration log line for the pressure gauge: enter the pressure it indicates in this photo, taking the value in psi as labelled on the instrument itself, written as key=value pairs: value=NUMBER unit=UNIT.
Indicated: value=120 unit=psi
